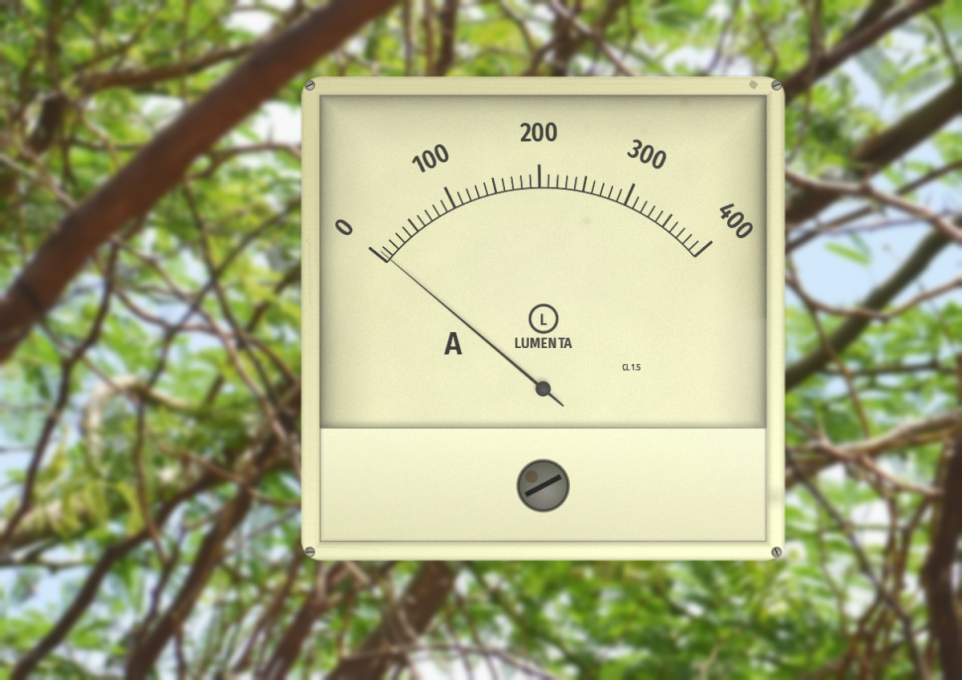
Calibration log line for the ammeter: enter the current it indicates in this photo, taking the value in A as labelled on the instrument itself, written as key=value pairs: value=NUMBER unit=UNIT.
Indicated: value=5 unit=A
